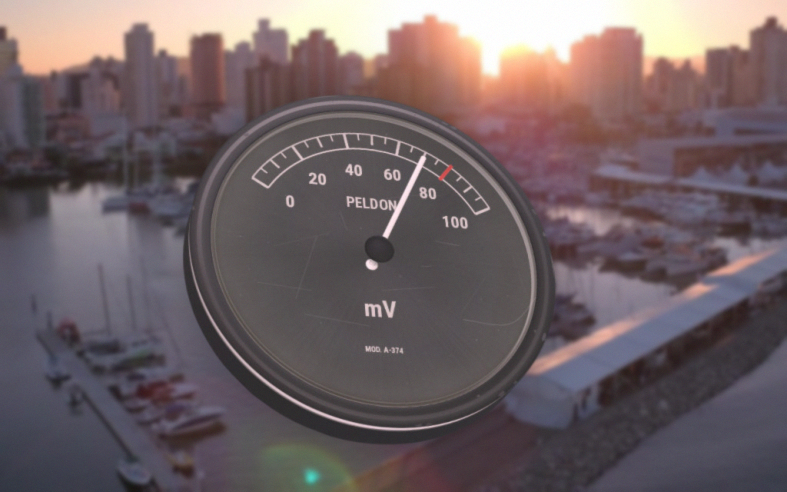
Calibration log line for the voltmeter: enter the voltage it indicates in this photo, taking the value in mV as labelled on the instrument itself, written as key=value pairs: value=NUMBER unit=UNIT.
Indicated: value=70 unit=mV
